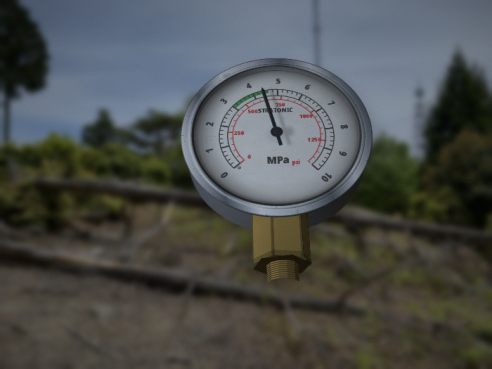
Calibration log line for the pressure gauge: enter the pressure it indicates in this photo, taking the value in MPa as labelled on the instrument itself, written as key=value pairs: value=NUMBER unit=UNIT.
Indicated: value=4.4 unit=MPa
